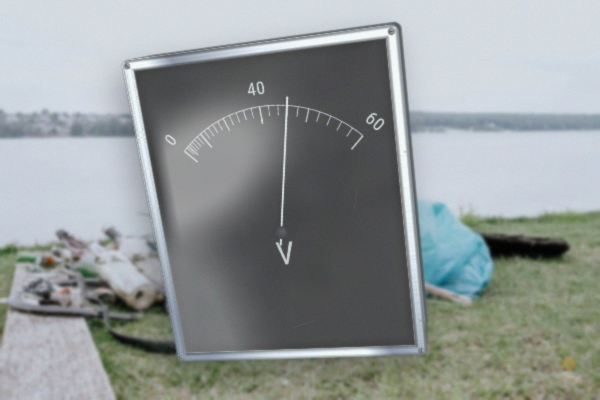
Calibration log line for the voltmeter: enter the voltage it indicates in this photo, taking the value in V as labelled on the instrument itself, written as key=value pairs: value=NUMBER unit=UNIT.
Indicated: value=46 unit=V
